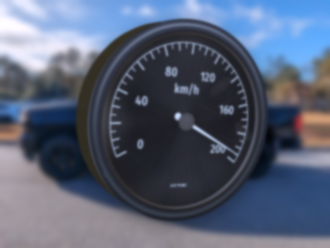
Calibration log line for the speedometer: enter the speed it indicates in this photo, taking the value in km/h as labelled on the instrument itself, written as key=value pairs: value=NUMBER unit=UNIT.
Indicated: value=195 unit=km/h
